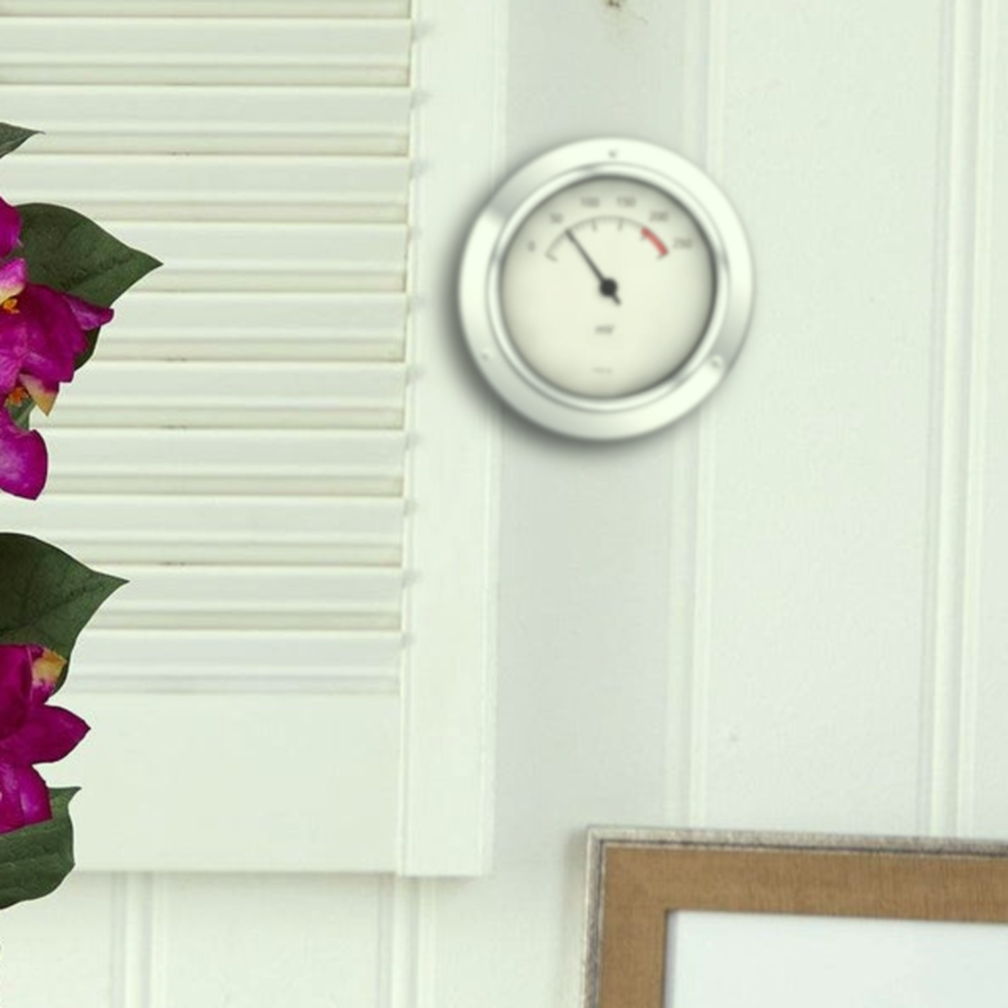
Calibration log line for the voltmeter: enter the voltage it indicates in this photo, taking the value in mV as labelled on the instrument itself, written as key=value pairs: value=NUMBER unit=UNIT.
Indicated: value=50 unit=mV
